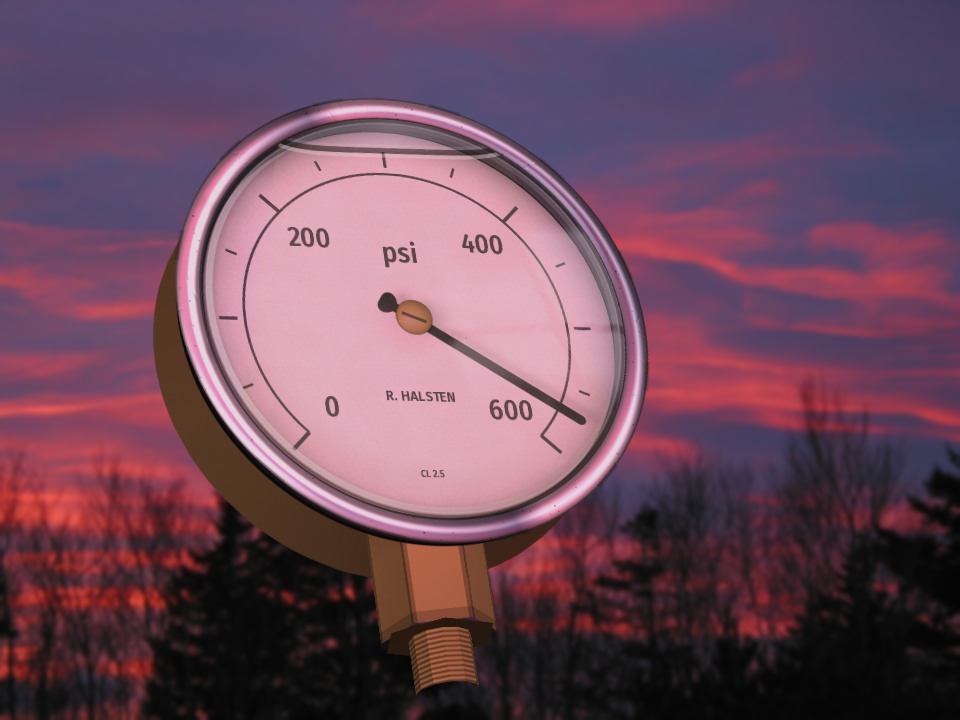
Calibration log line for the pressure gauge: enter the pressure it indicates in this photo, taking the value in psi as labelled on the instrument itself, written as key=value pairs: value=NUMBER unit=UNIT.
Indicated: value=575 unit=psi
